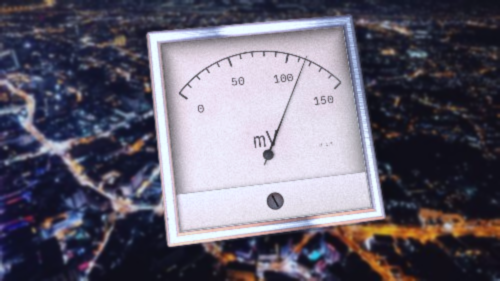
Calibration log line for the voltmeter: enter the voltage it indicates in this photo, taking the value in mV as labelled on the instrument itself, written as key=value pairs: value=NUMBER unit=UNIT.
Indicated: value=115 unit=mV
